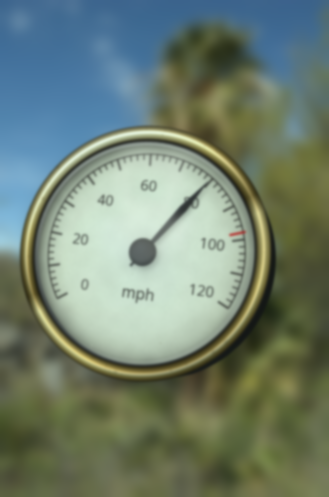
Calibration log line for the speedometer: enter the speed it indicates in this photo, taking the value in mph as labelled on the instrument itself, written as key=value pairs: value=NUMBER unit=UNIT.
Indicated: value=80 unit=mph
